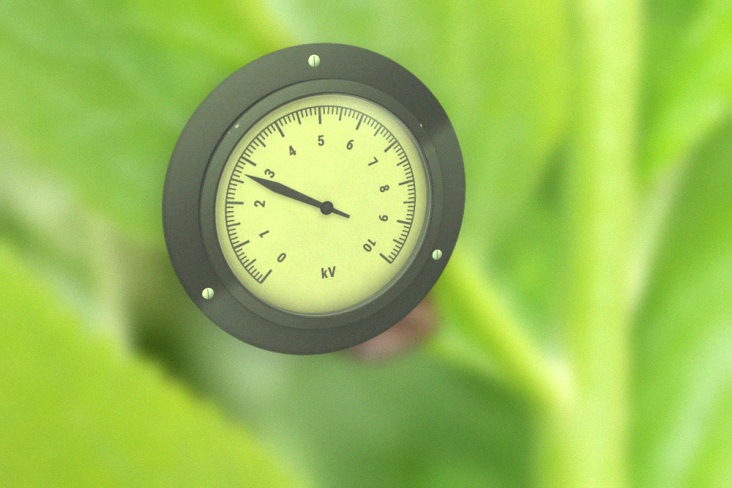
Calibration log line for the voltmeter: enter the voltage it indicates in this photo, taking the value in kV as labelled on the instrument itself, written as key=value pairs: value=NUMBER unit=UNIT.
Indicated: value=2.7 unit=kV
